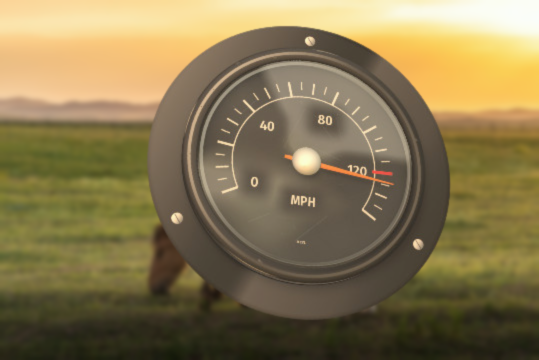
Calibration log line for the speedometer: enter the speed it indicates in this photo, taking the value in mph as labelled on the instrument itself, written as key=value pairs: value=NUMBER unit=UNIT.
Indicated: value=125 unit=mph
